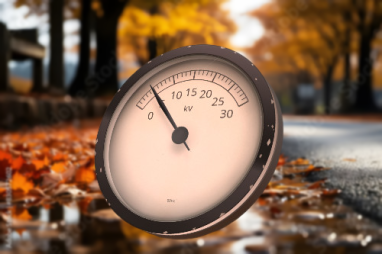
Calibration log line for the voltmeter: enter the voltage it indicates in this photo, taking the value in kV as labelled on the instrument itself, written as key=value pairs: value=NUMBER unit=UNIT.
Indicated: value=5 unit=kV
